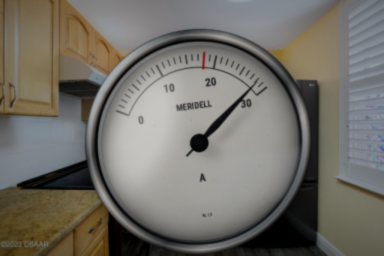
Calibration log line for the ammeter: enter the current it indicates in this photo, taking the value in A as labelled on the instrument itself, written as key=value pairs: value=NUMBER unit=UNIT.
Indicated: value=28 unit=A
